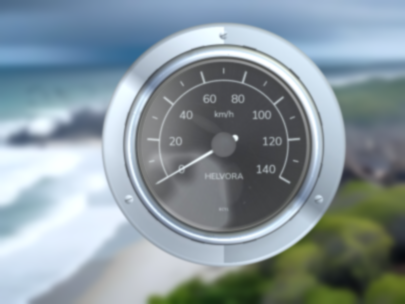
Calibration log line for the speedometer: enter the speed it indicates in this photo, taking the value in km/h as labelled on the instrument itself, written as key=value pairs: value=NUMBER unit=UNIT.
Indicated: value=0 unit=km/h
